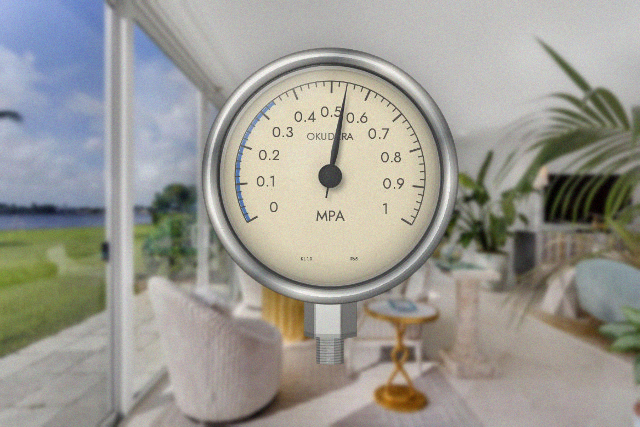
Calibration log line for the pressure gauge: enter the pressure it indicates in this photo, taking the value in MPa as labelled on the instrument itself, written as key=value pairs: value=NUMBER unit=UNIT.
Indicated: value=0.54 unit=MPa
